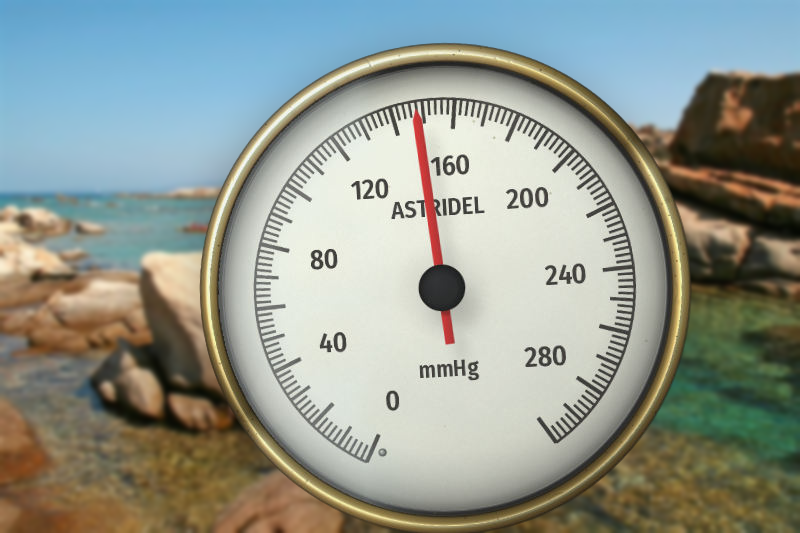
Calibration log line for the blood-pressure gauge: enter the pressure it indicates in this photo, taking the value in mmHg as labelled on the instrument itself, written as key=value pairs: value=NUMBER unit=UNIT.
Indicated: value=148 unit=mmHg
